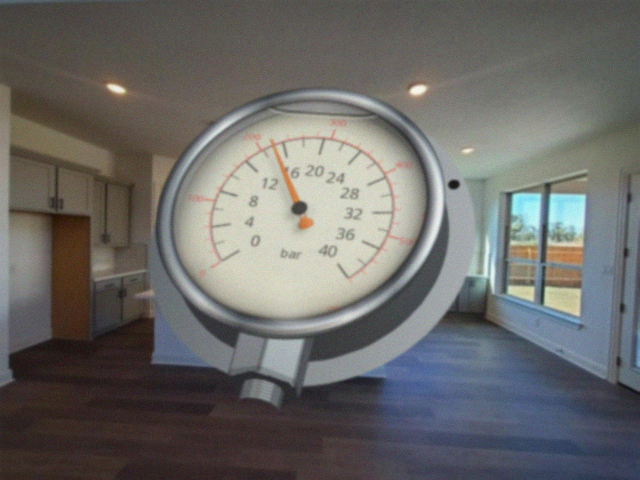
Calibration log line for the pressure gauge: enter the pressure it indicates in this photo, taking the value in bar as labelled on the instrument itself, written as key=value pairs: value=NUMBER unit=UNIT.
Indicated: value=15 unit=bar
